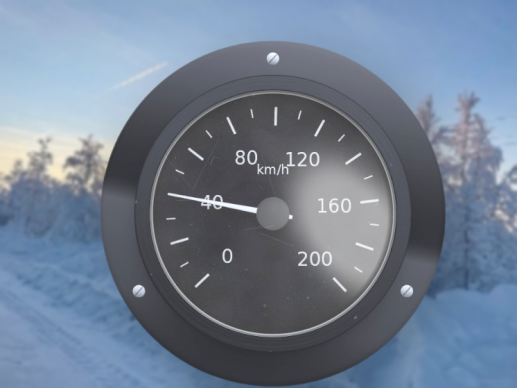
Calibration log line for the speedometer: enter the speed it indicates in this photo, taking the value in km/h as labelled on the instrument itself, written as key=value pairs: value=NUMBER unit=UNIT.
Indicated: value=40 unit=km/h
